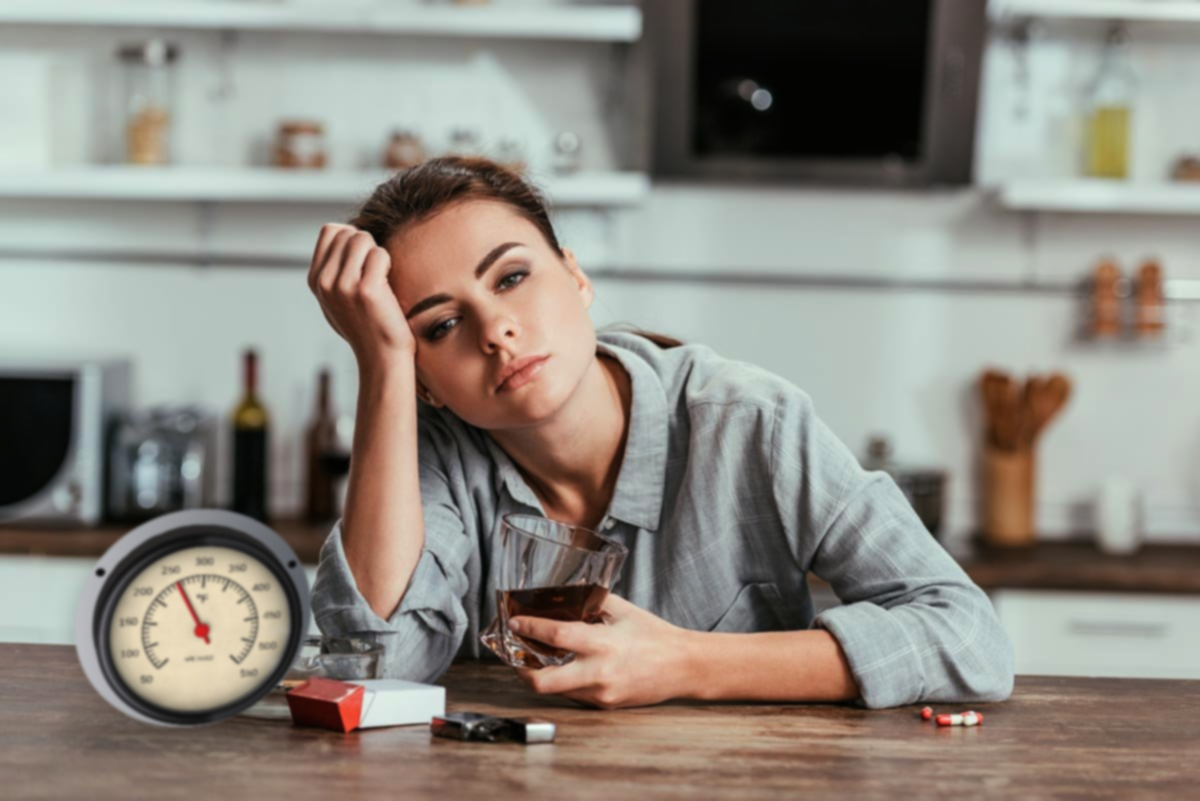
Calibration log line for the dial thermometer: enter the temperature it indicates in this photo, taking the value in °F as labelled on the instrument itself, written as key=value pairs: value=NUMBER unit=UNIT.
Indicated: value=250 unit=°F
